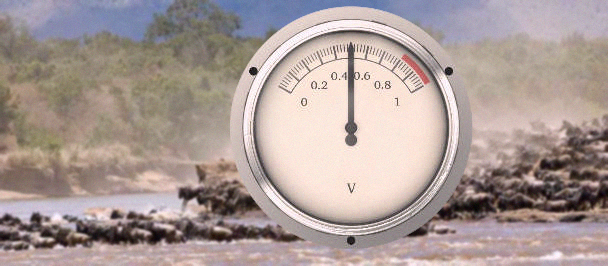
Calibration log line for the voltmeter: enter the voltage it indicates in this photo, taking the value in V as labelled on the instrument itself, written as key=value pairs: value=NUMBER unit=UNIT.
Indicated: value=0.5 unit=V
